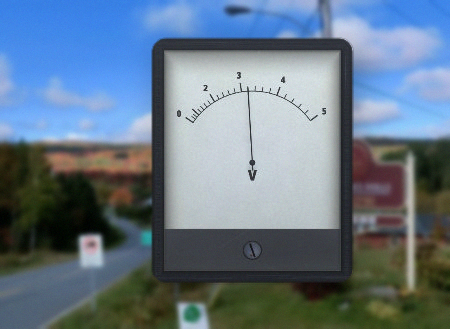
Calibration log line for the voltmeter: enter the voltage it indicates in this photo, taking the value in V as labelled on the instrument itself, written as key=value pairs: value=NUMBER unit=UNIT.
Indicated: value=3.2 unit=V
